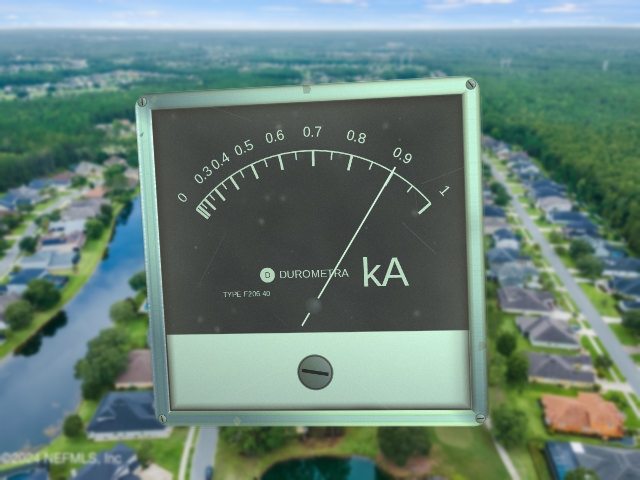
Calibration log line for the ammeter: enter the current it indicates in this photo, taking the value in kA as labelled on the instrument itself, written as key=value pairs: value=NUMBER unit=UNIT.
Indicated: value=0.9 unit=kA
